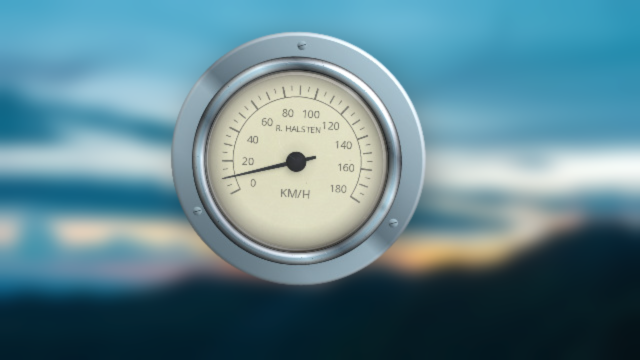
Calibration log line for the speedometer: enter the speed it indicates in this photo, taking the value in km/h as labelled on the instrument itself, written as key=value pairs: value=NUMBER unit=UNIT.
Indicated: value=10 unit=km/h
